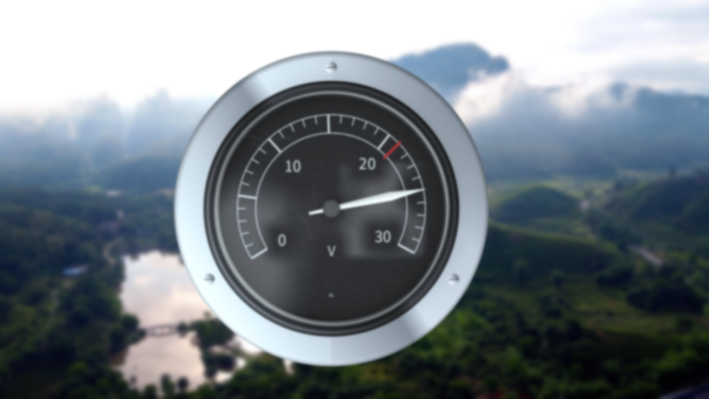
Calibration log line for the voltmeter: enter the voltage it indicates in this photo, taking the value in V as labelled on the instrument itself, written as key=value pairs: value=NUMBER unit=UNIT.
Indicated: value=25 unit=V
